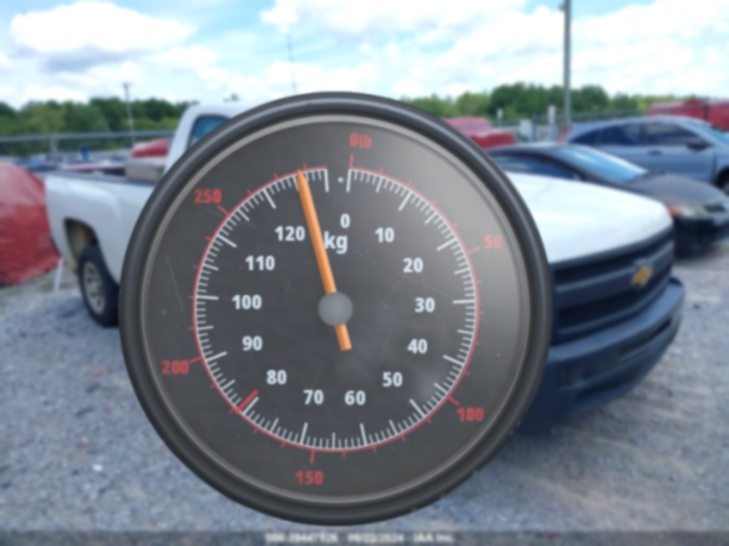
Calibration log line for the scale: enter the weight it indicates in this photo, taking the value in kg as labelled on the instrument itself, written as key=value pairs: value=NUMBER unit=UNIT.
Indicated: value=126 unit=kg
